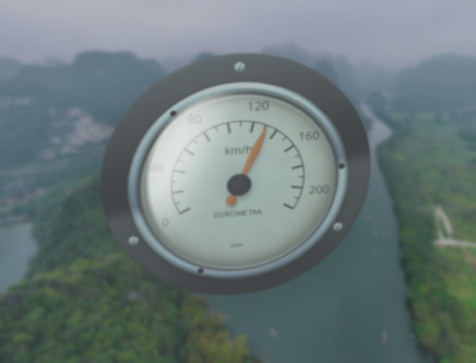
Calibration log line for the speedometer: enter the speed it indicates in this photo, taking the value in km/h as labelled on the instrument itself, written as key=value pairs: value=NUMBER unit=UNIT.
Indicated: value=130 unit=km/h
